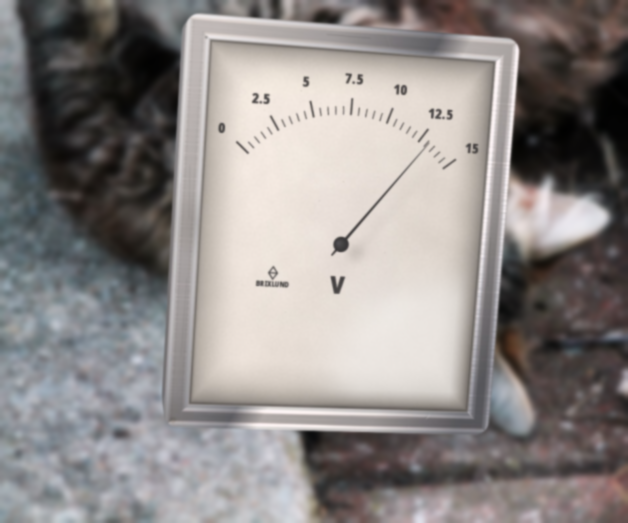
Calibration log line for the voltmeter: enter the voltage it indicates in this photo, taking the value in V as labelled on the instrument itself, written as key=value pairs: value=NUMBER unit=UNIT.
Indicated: value=13 unit=V
